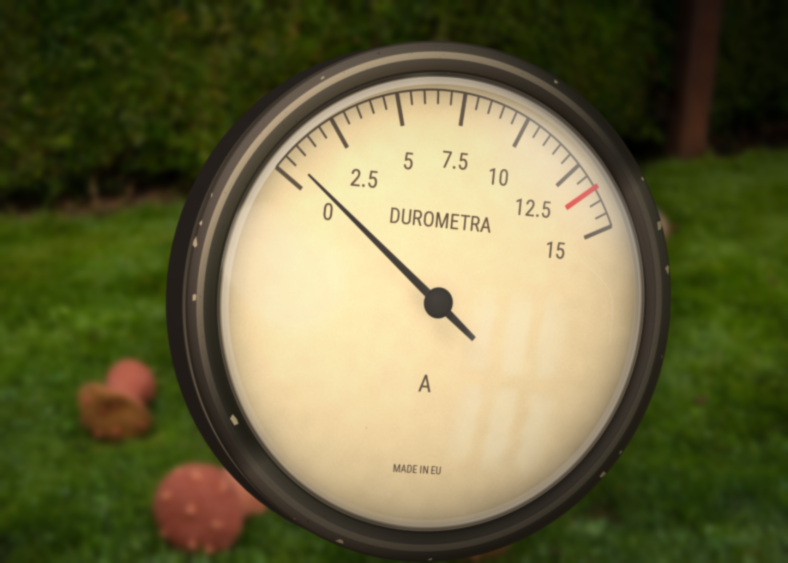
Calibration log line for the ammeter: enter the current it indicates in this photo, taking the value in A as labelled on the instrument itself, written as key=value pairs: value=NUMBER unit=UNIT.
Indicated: value=0.5 unit=A
